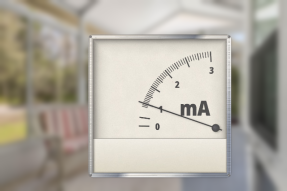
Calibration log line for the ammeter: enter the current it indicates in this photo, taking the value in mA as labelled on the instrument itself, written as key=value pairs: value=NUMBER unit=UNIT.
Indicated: value=1 unit=mA
